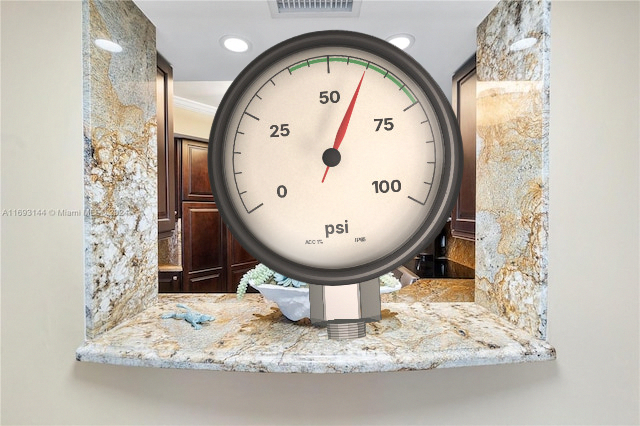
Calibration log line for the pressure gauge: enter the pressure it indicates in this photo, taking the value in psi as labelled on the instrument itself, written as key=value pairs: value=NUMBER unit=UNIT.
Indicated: value=60 unit=psi
